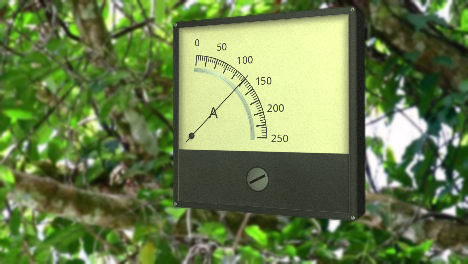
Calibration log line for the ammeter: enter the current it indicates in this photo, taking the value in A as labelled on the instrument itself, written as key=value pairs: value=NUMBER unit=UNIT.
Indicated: value=125 unit=A
